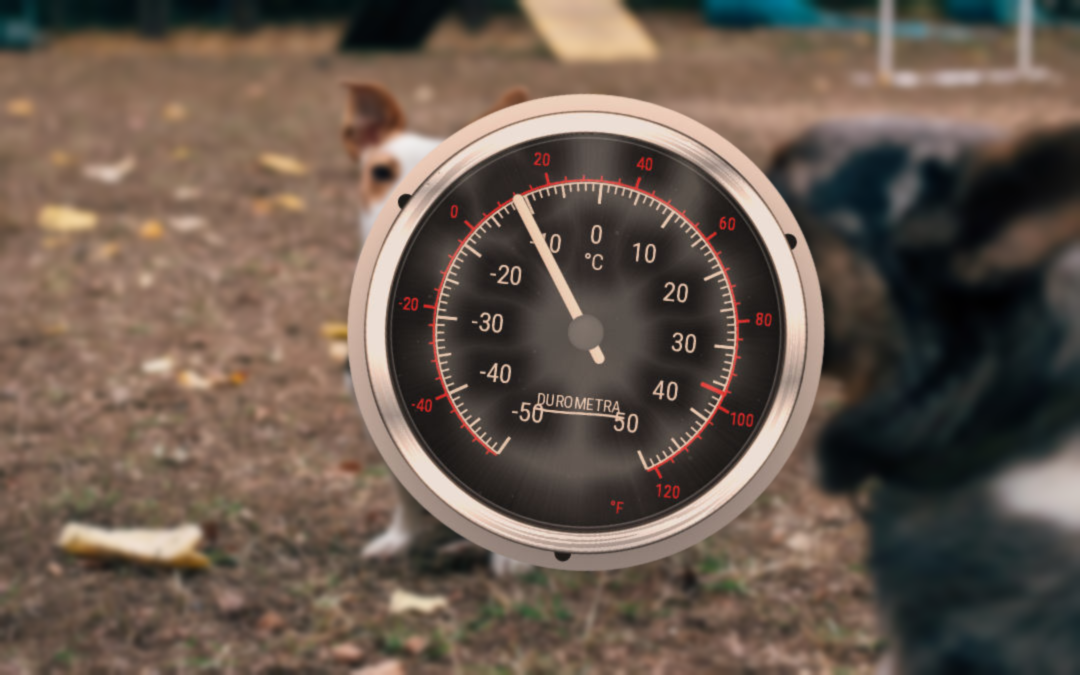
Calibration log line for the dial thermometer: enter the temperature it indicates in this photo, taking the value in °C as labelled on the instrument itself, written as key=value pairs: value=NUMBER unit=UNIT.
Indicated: value=-11 unit=°C
